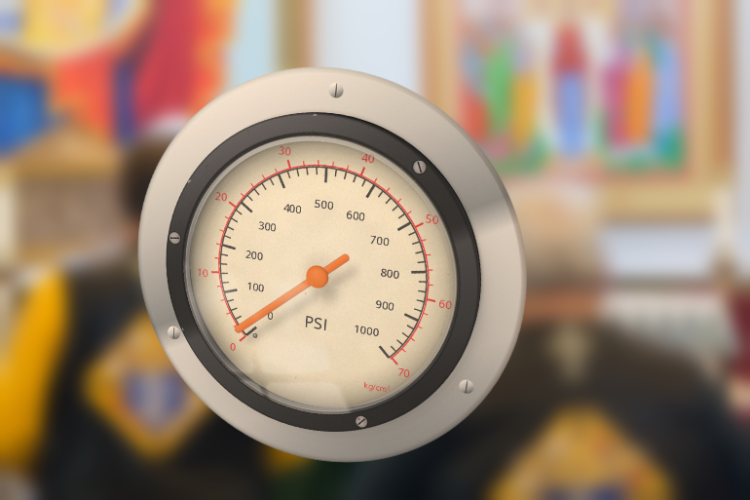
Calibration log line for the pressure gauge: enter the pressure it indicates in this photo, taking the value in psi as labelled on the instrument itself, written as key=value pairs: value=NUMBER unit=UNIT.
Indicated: value=20 unit=psi
